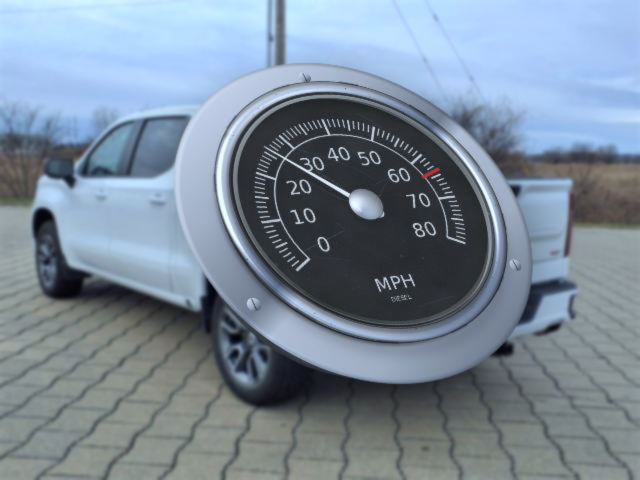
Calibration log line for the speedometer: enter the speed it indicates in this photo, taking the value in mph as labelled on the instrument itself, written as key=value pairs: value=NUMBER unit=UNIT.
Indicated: value=25 unit=mph
